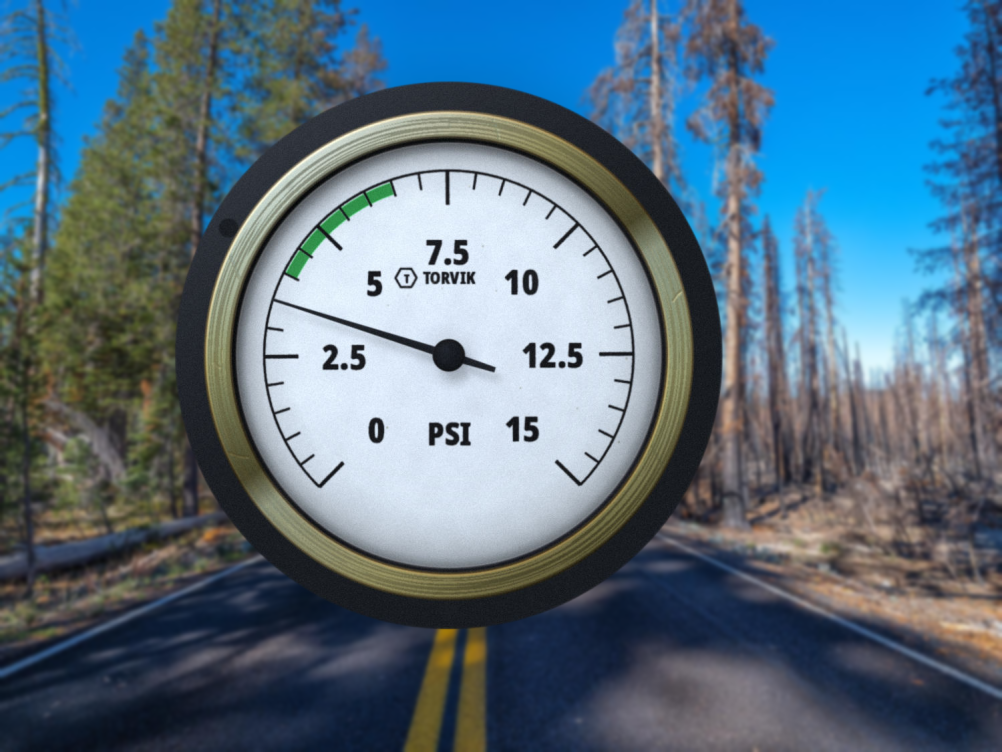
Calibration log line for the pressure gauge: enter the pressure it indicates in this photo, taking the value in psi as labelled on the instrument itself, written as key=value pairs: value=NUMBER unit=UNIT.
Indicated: value=3.5 unit=psi
